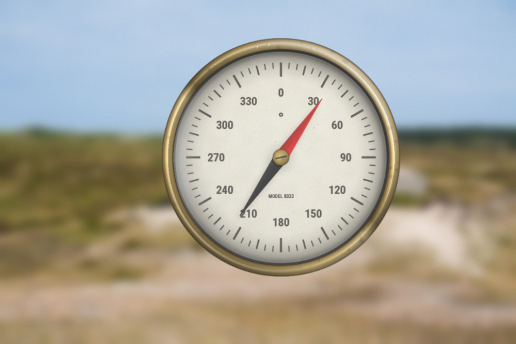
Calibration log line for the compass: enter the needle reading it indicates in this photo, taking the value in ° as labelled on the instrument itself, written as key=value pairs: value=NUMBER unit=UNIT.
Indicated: value=35 unit=°
